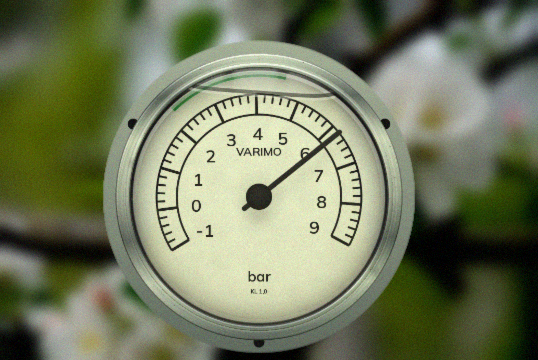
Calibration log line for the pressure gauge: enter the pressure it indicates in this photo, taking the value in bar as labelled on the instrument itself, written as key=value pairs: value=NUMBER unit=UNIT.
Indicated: value=6.2 unit=bar
